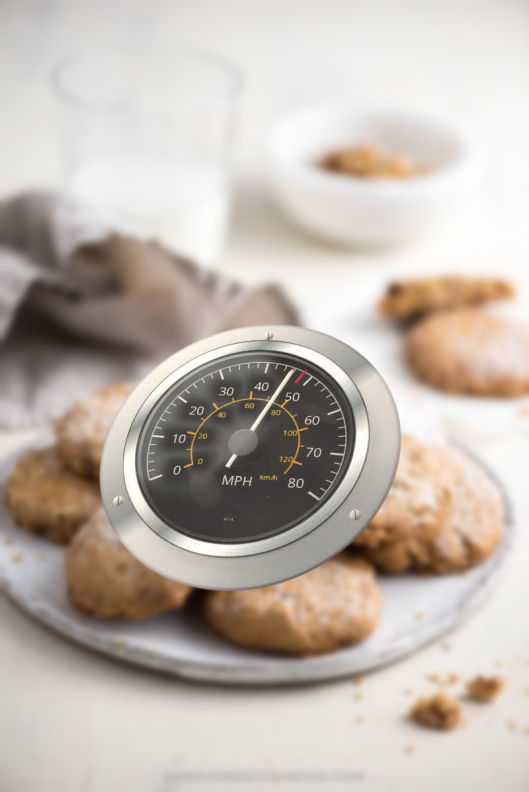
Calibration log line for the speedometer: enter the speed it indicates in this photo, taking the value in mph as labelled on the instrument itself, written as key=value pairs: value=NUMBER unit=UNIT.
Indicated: value=46 unit=mph
